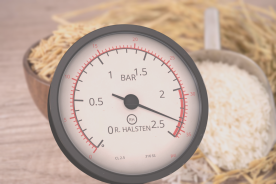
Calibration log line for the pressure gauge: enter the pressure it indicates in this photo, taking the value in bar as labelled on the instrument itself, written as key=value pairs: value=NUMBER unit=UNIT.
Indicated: value=2.35 unit=bar
